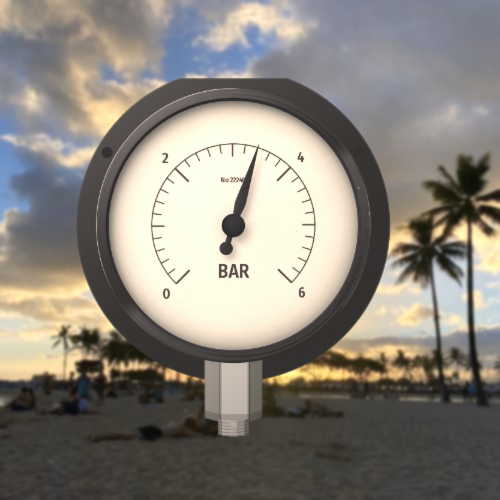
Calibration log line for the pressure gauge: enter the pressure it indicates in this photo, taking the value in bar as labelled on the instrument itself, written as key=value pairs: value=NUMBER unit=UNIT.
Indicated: value=3.4 unit=bar
